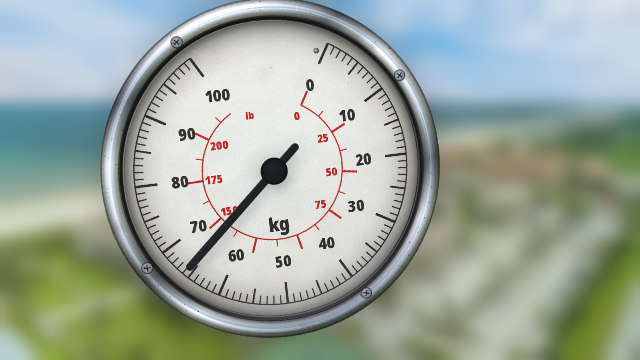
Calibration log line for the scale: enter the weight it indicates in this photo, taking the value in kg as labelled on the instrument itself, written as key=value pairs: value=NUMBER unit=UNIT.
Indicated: value=66 unit=kg
